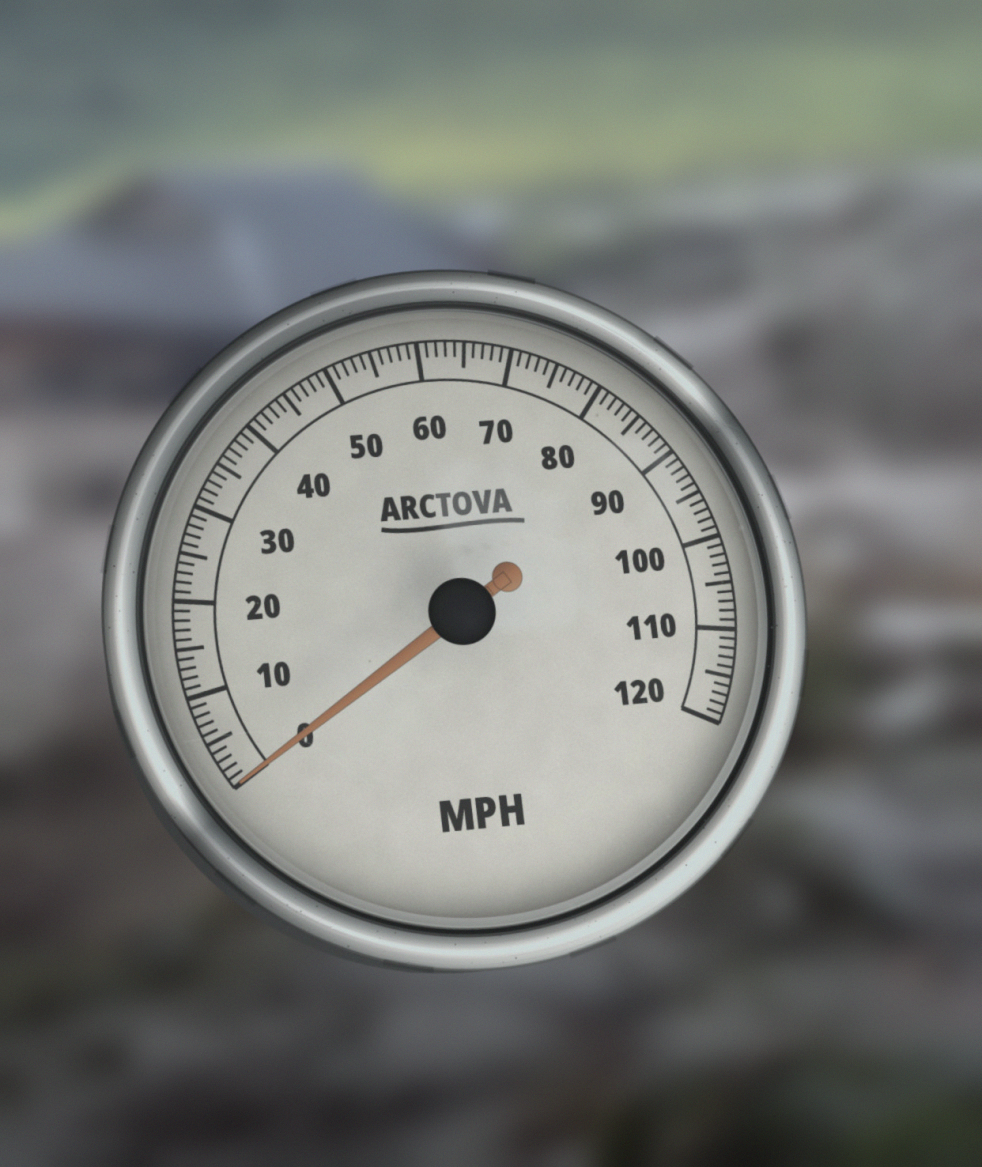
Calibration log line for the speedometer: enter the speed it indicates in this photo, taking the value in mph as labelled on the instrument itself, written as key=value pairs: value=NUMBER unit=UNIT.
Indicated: value=0 unit=mph
